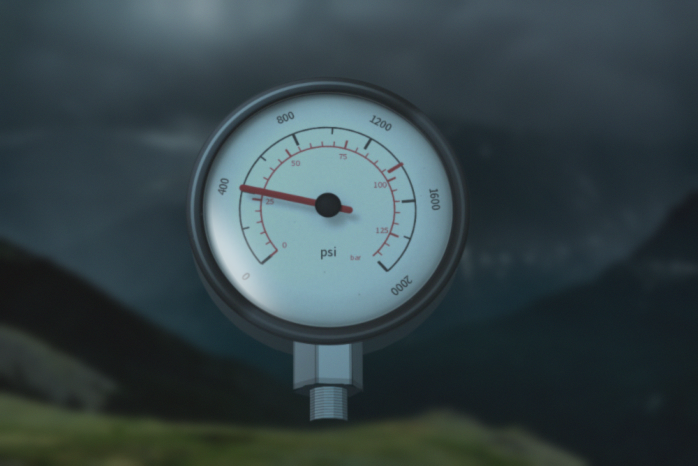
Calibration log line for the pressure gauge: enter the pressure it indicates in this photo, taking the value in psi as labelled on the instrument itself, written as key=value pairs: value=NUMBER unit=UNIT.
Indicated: value=400 unit=psi
